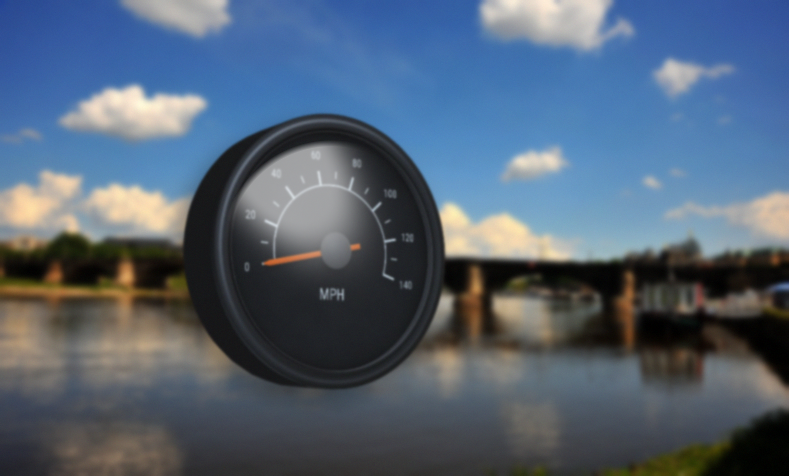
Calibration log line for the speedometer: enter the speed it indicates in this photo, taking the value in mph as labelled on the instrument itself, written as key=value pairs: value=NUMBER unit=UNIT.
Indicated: value=0 unit=mph
